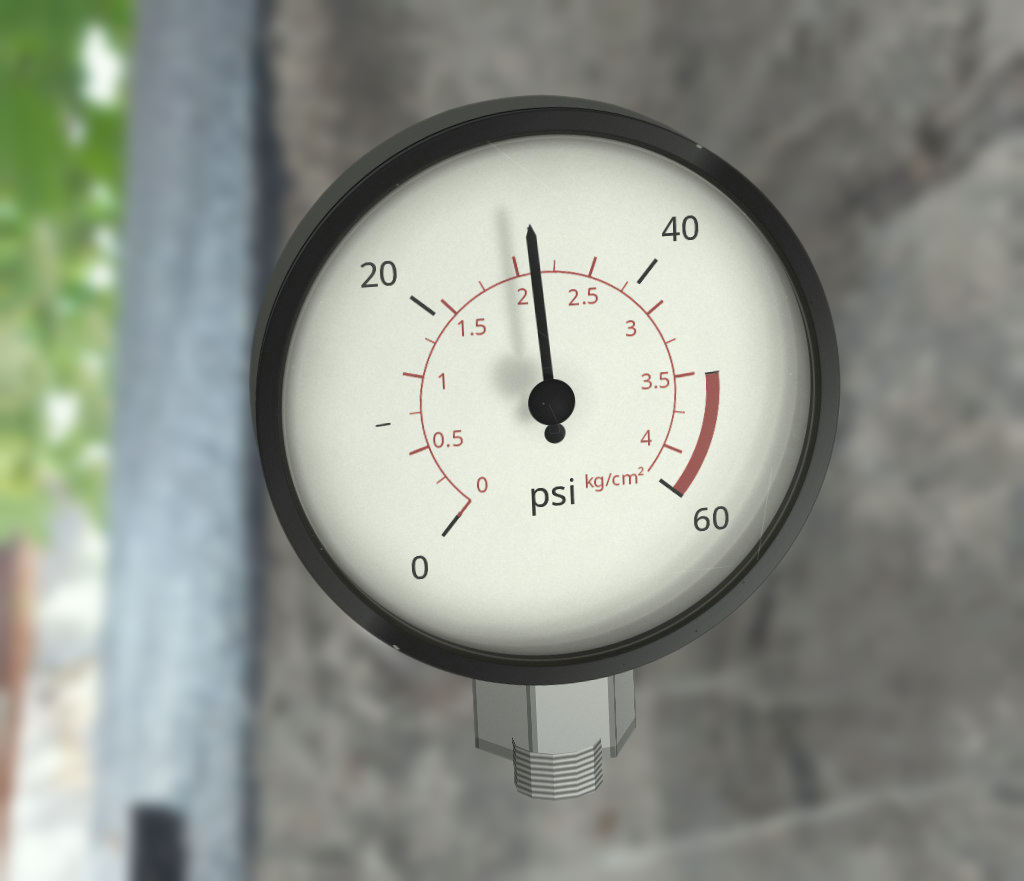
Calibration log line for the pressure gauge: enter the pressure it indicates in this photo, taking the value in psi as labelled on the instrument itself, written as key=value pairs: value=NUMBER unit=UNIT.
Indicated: value=30 unit=psi
